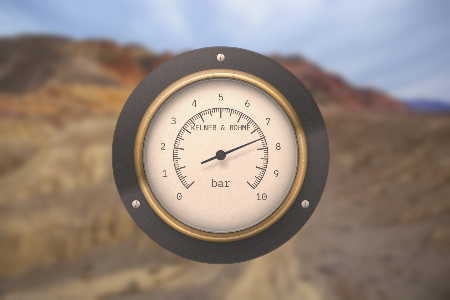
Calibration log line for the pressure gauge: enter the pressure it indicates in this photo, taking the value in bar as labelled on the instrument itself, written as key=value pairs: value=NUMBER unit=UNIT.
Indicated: value=7.5 unit=bar
